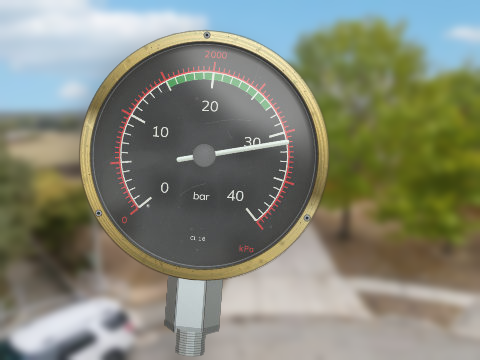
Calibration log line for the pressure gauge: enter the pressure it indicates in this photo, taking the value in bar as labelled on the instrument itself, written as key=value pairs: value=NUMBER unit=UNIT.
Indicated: value=31 unit=bar
